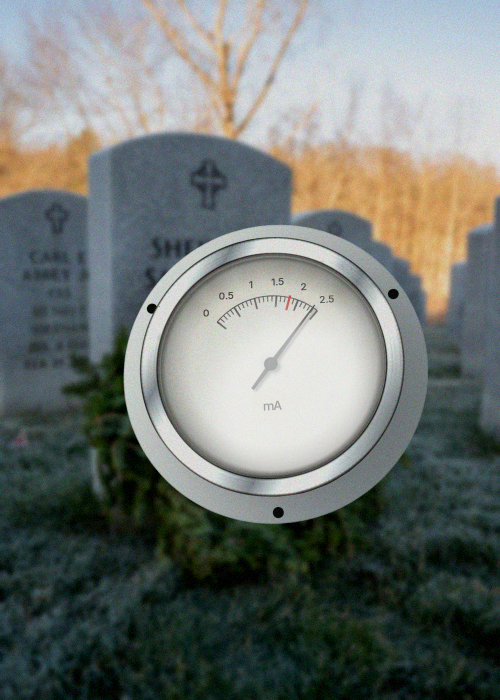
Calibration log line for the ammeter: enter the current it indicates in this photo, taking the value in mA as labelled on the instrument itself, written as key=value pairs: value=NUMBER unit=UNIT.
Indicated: value=2.4 unit=mA
